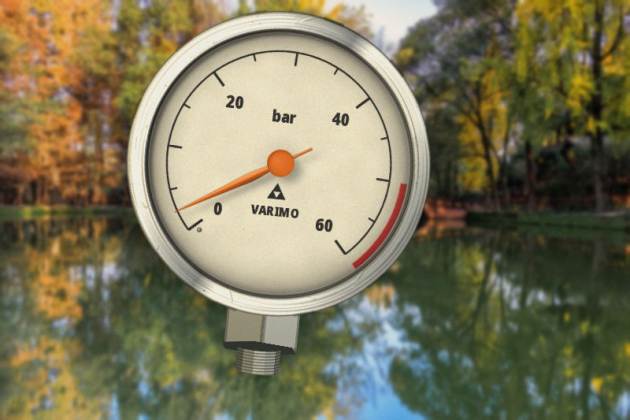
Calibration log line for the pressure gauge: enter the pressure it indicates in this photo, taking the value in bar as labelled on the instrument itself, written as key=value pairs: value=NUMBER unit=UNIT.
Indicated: value=2.5 unit=bar
